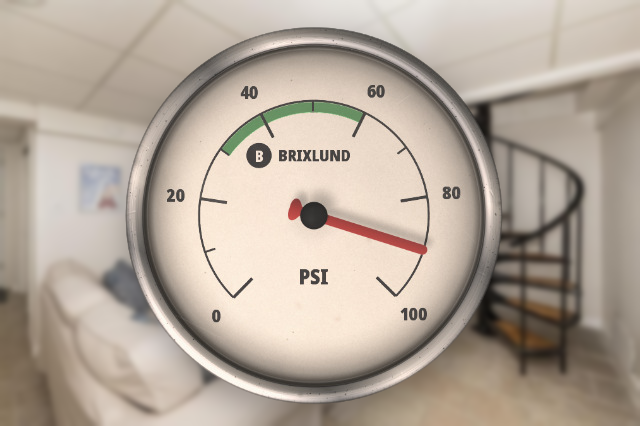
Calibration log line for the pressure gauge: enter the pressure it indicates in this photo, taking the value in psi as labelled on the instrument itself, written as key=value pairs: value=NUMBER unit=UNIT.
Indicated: value=90 unit=psi
